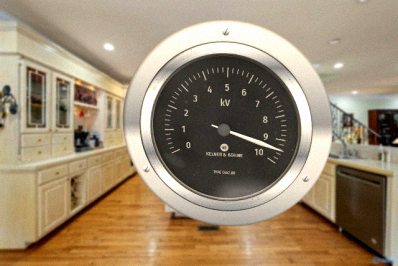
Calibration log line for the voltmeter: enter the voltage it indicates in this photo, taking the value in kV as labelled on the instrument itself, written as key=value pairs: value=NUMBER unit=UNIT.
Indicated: value=9.4 unit=kV
